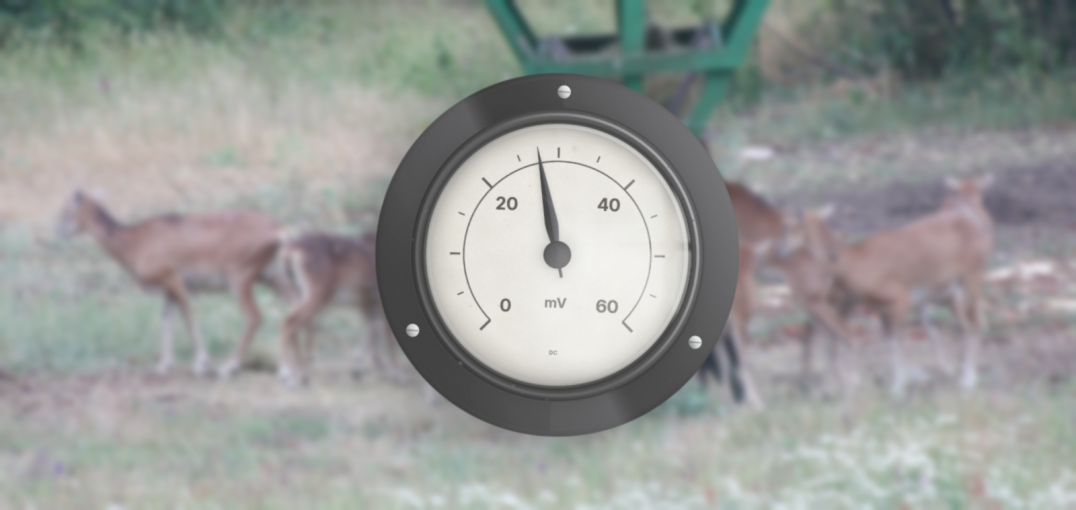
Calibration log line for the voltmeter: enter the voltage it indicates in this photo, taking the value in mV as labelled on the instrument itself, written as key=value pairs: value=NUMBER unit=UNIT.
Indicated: value=27.5 unit=mV
